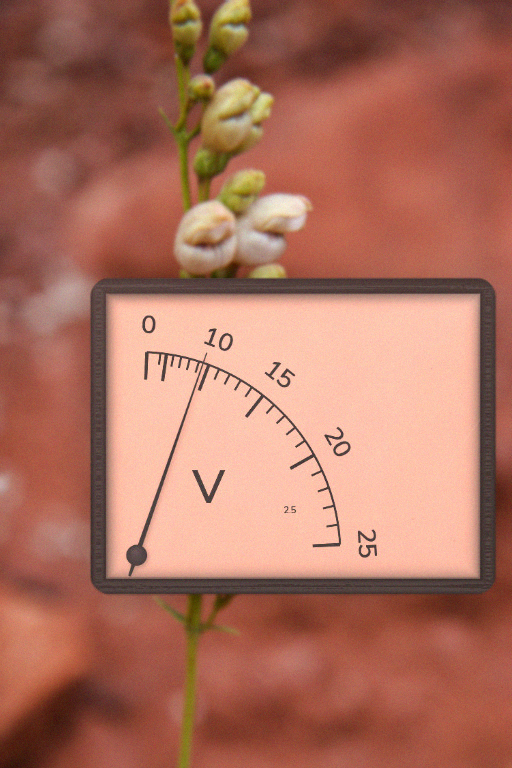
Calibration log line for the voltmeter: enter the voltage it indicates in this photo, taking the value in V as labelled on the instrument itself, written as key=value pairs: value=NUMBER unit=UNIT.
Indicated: value=9.5 unit=V
